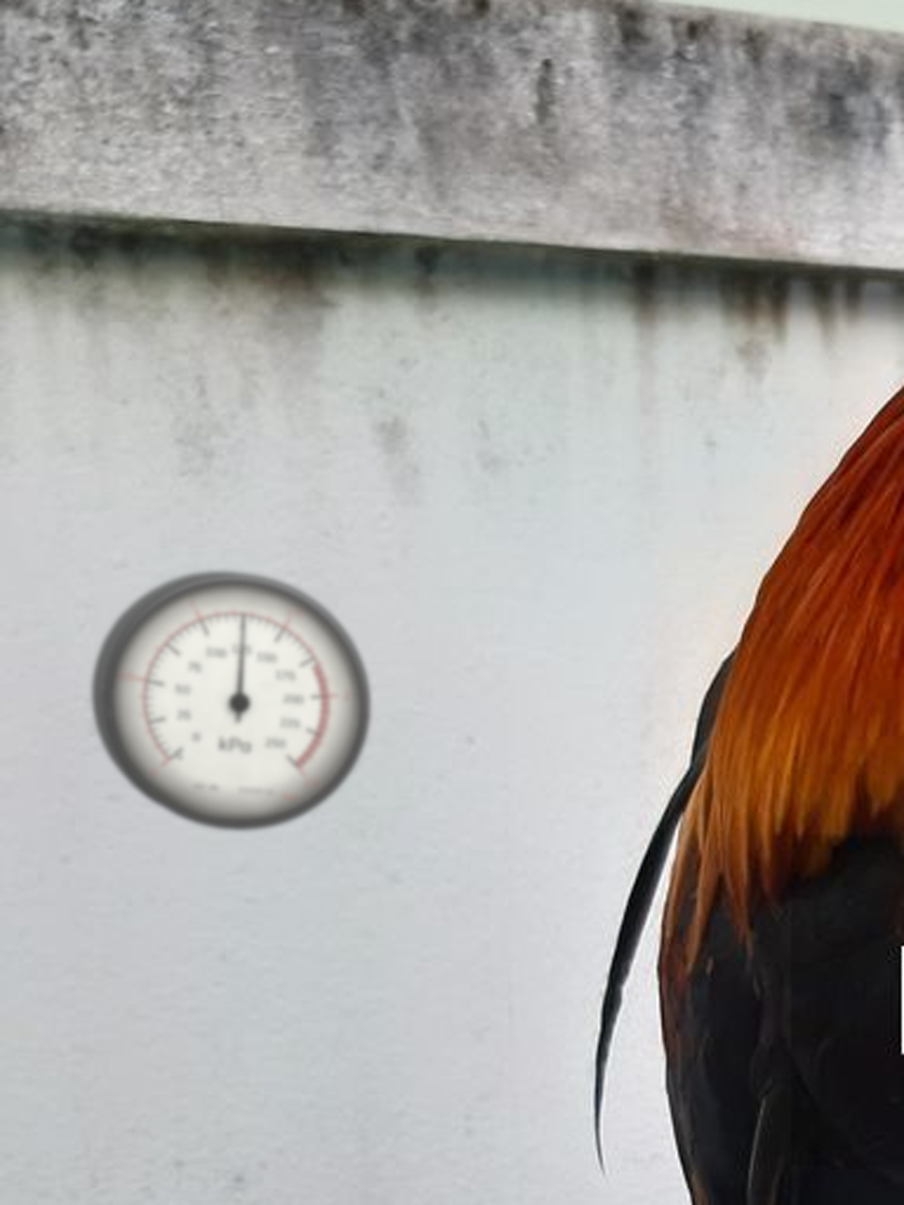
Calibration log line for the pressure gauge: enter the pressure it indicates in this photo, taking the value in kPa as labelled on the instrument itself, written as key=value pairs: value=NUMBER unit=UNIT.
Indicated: value=125 unit=kPa
